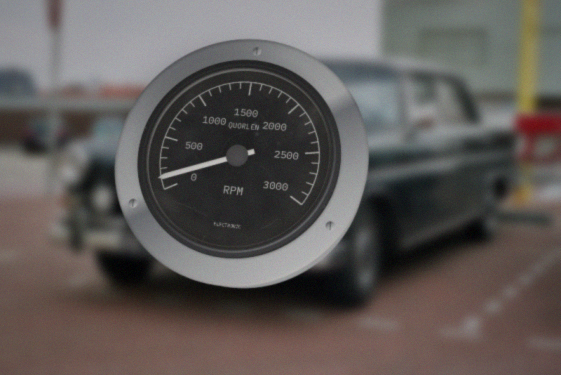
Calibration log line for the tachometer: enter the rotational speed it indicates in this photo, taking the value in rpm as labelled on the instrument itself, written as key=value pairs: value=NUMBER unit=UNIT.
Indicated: value=100 unit=rpm
